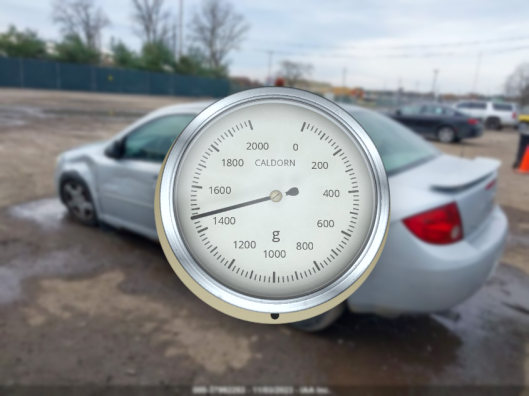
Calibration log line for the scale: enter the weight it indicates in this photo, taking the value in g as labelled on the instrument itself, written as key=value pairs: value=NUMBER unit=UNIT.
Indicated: value=1460 unit=g
